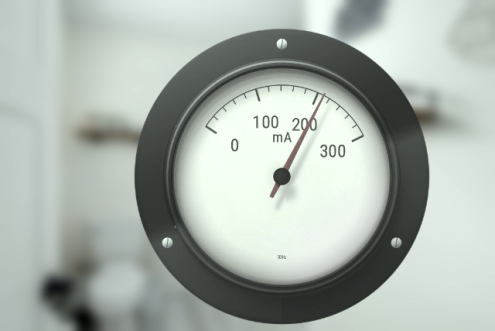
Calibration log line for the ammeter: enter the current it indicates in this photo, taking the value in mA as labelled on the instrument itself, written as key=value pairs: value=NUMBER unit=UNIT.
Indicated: value=210 unit=mA
